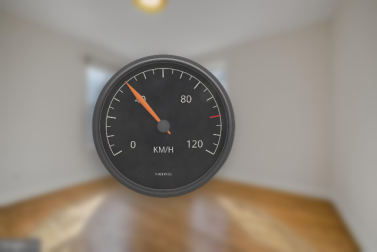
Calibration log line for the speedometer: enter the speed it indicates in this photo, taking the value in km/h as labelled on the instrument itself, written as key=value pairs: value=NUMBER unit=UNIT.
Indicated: value=40 unit=km/h
